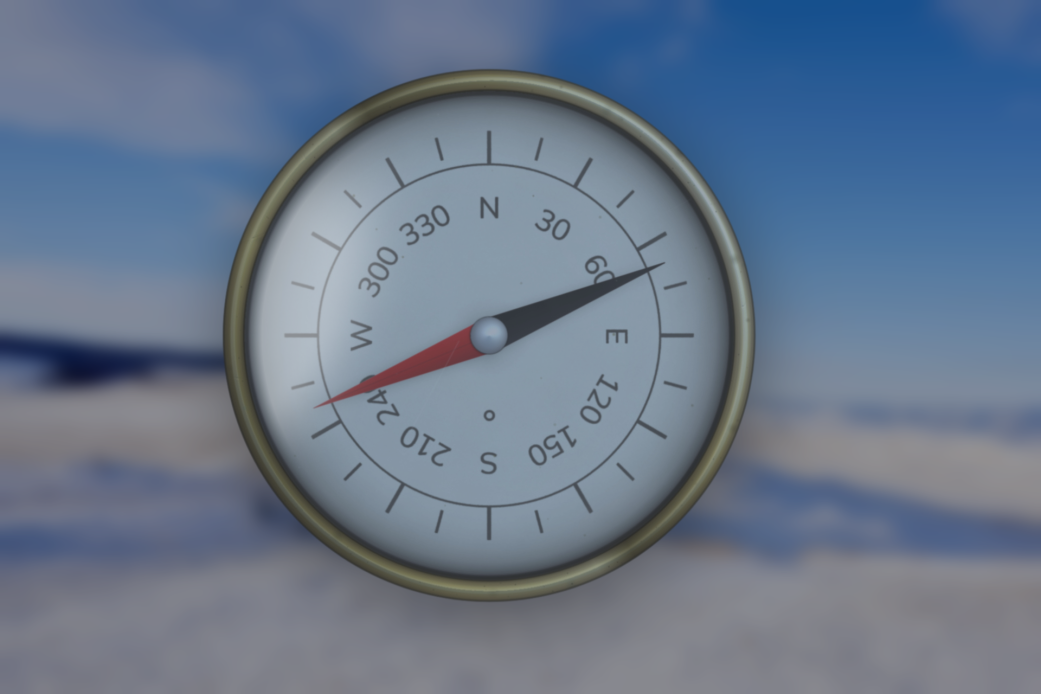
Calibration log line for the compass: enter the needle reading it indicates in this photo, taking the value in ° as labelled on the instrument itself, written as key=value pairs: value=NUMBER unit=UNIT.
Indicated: value=247.5 unit=°
